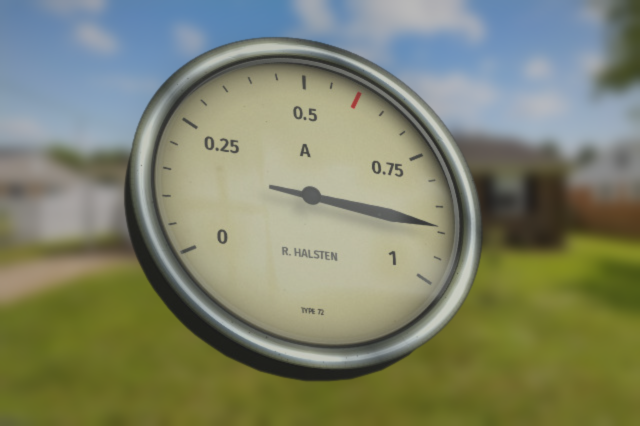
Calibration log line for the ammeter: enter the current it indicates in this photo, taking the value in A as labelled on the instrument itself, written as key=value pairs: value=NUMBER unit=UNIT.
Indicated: value=0.9 unit=A
